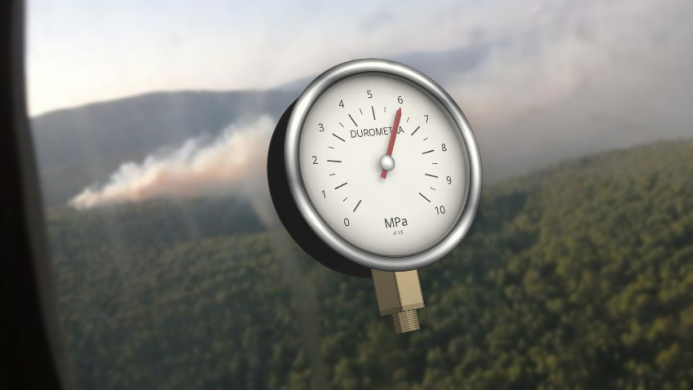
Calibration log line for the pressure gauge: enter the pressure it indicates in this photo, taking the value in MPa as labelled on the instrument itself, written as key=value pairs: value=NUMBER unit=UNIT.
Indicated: value=6 unit=MPa
